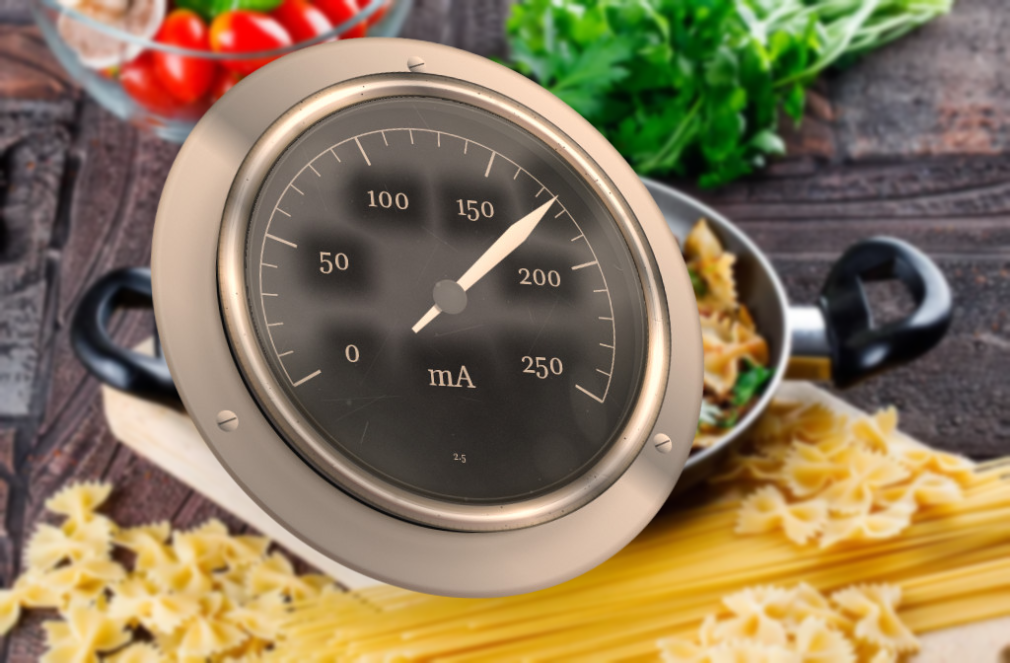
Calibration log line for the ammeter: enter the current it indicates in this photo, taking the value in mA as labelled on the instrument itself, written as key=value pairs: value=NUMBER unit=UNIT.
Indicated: value=175 unit=mA
